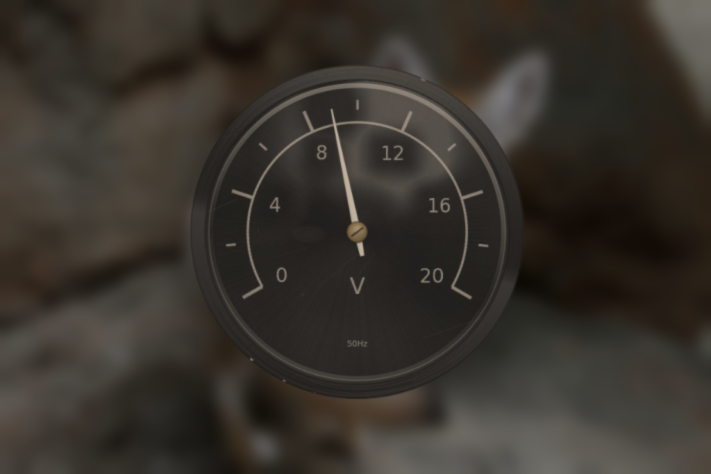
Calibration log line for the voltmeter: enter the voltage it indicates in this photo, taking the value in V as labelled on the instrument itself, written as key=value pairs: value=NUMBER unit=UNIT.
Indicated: value=9 unit=V
